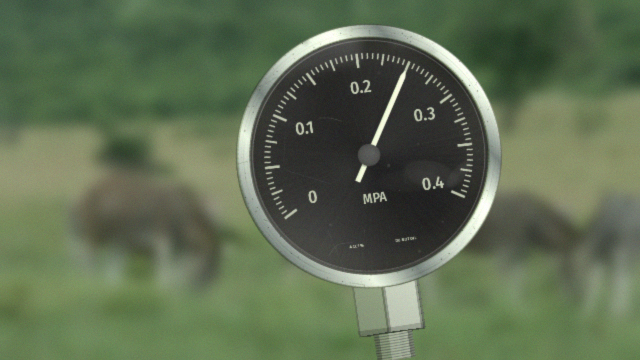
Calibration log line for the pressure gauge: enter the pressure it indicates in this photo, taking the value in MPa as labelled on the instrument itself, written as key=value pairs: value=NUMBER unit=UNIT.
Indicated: value=0.25 unit=MPa
